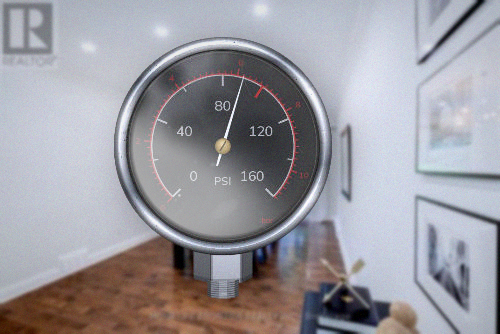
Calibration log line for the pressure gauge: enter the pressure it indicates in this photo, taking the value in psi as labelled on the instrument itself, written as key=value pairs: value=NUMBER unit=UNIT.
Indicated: value=90 unit=psi
